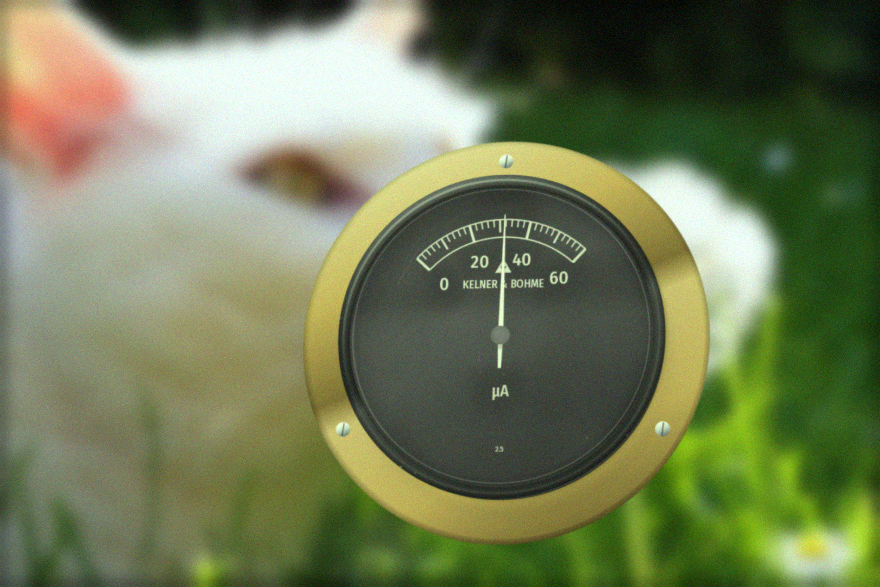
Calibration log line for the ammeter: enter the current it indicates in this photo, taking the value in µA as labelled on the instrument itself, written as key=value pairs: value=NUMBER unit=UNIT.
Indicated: value=32 unit=µA
